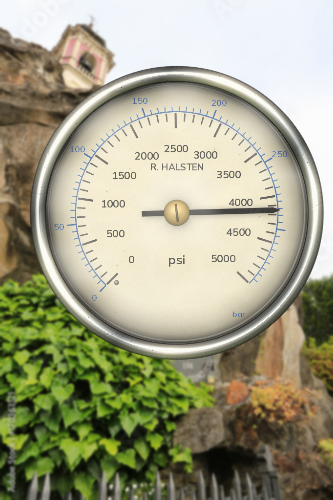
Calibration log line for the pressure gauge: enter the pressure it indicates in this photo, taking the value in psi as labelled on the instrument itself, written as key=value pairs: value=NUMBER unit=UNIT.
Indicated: value=4150 unit=psi
